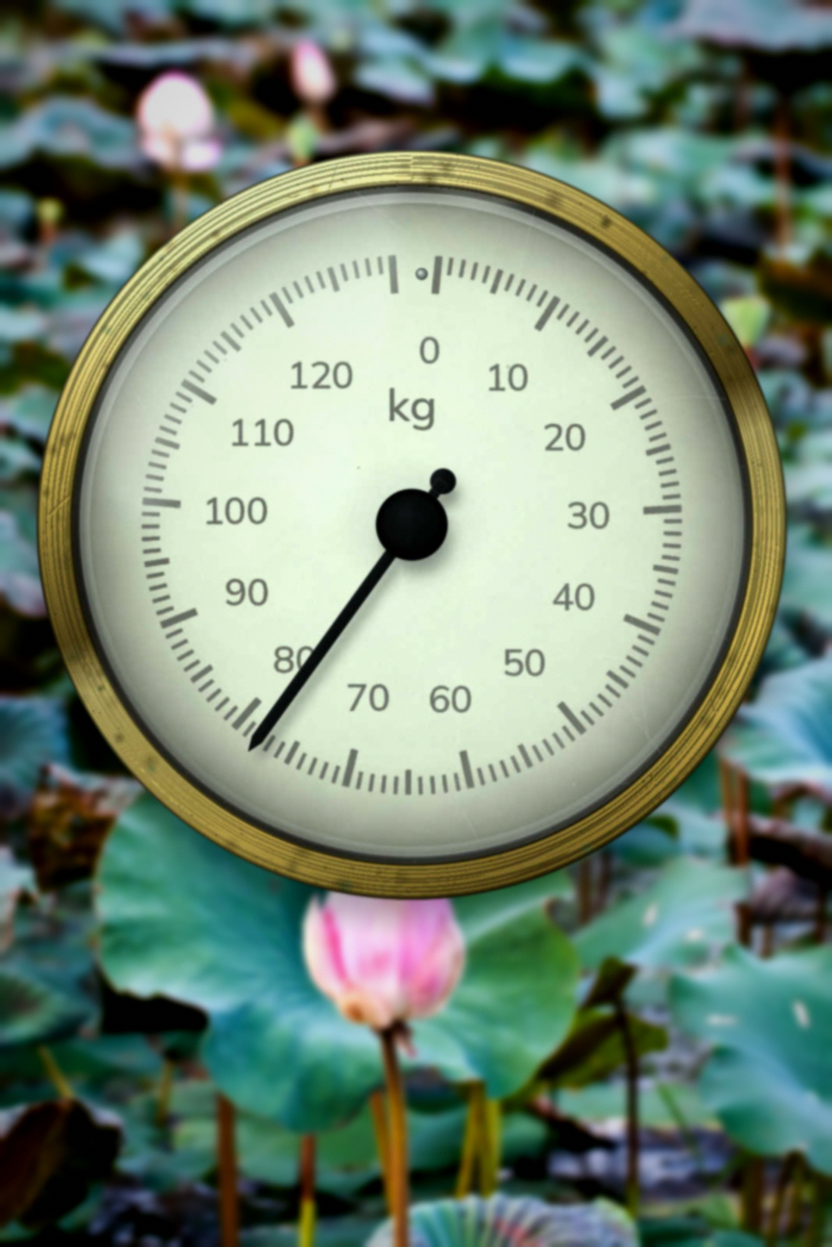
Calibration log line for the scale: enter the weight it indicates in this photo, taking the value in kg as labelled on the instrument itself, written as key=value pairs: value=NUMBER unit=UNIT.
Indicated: value=78 unit=kg
